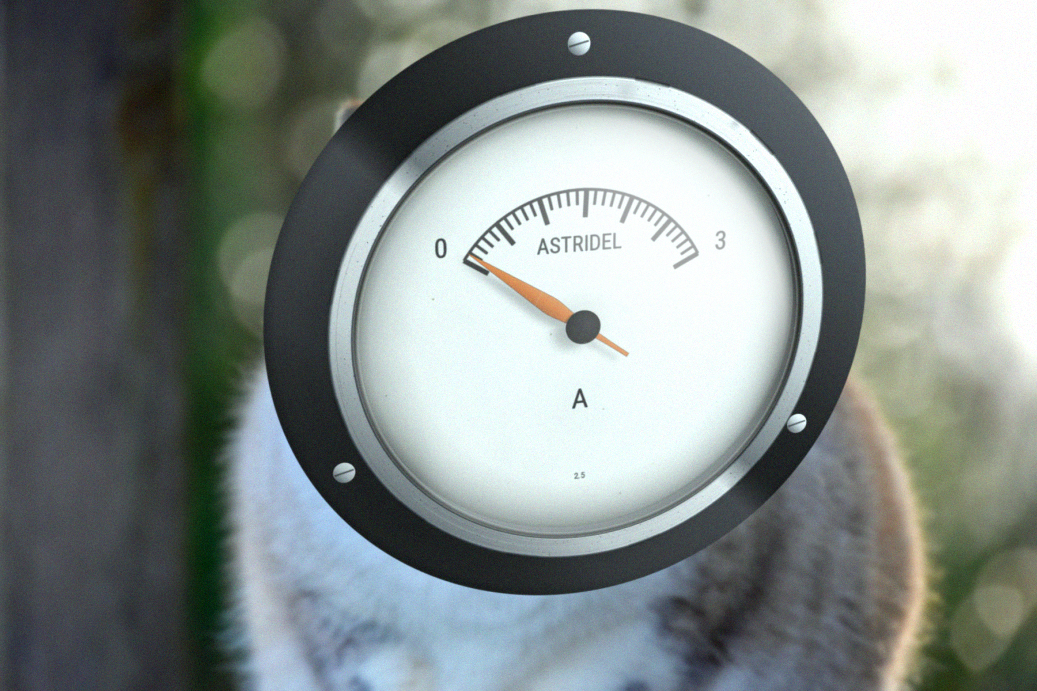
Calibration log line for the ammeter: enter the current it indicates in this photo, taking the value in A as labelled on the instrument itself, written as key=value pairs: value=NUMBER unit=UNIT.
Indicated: value=0.1 unit=A
